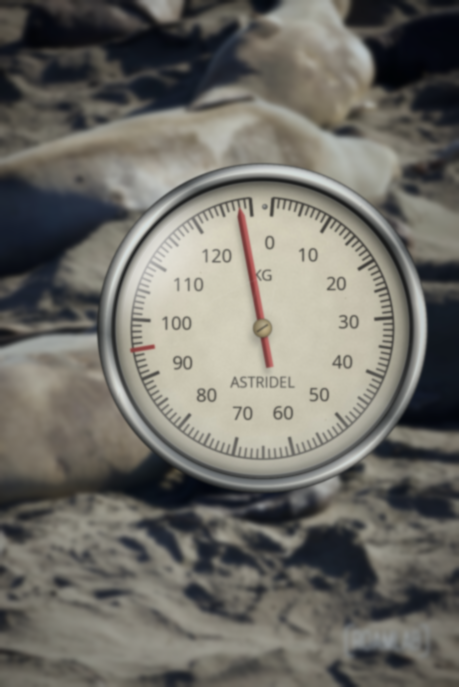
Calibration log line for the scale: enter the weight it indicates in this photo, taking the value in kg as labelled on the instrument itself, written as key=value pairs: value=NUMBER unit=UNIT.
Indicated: value=128 unit=kg
